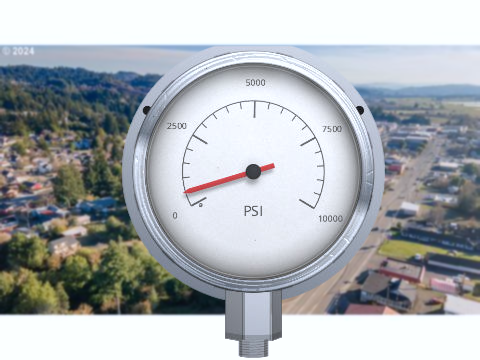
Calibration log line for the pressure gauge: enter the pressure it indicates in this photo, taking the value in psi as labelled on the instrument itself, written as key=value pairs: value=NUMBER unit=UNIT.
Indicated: value=500 unit=psi
